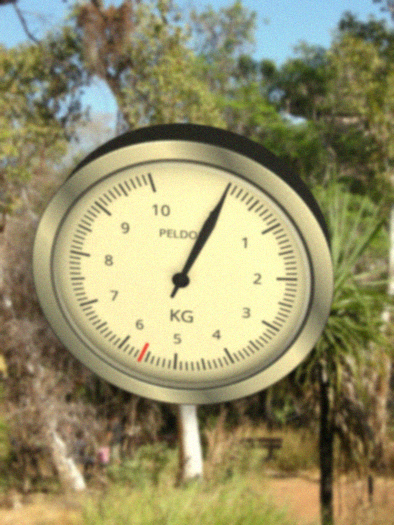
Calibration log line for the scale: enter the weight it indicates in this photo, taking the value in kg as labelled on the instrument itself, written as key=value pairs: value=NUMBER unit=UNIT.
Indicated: value=0 unit=kg
